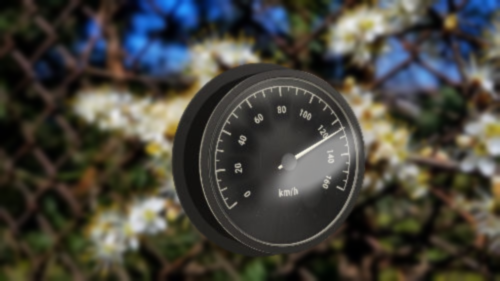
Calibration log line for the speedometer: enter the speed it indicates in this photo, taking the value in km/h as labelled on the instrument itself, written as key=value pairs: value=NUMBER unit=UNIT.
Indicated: value=125 unit=km/h
